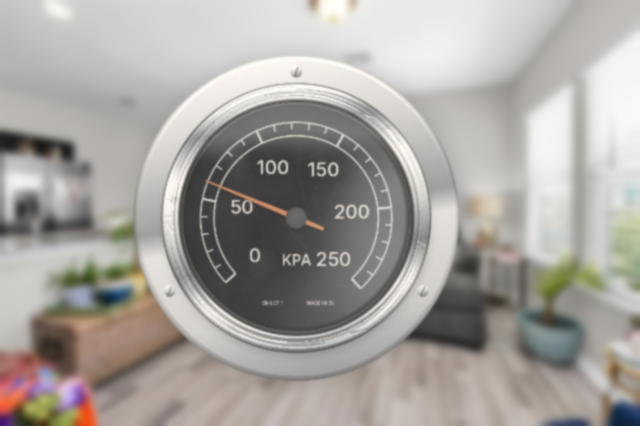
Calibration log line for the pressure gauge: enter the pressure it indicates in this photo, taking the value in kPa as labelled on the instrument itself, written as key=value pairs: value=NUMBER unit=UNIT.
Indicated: value=60 unit=kPa
